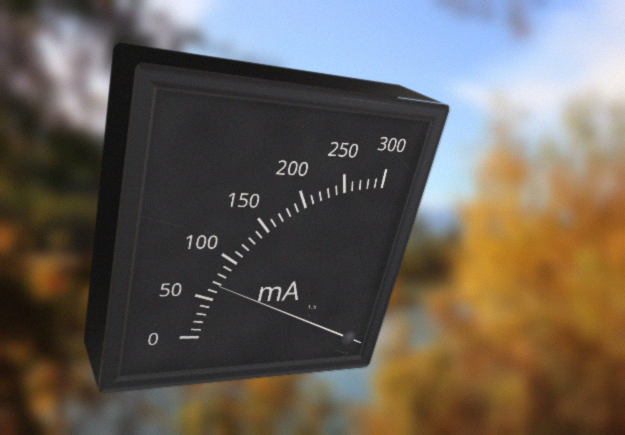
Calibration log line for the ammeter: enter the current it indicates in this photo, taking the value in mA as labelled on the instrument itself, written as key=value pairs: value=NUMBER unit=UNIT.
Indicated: value=70 unit=mA
